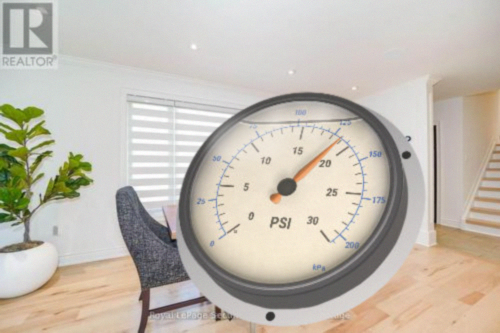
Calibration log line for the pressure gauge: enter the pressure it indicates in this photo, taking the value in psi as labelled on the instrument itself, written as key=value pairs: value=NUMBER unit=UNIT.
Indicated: value=19 unit=psi
